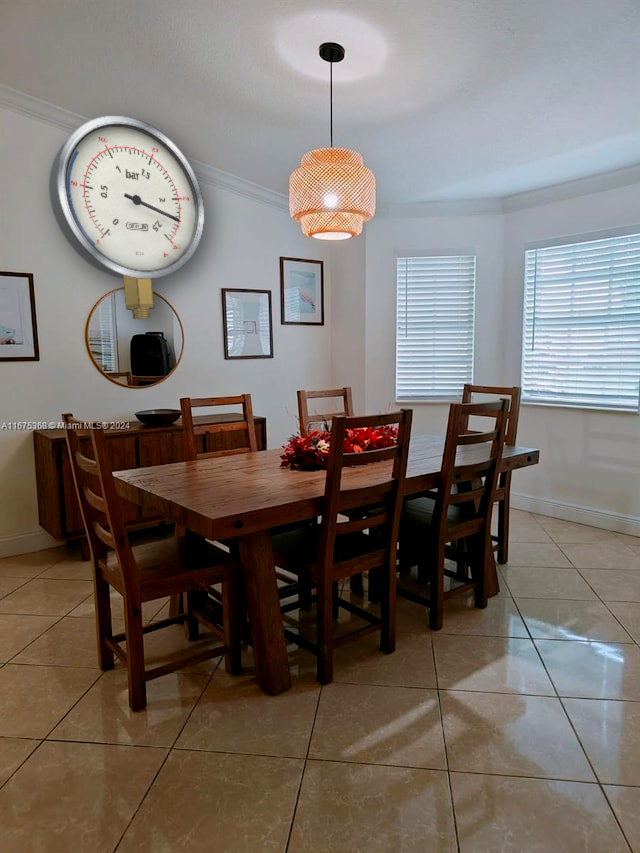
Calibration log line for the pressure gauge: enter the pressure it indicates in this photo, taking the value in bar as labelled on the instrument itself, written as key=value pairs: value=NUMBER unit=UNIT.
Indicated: value=2.25 unit=bar
